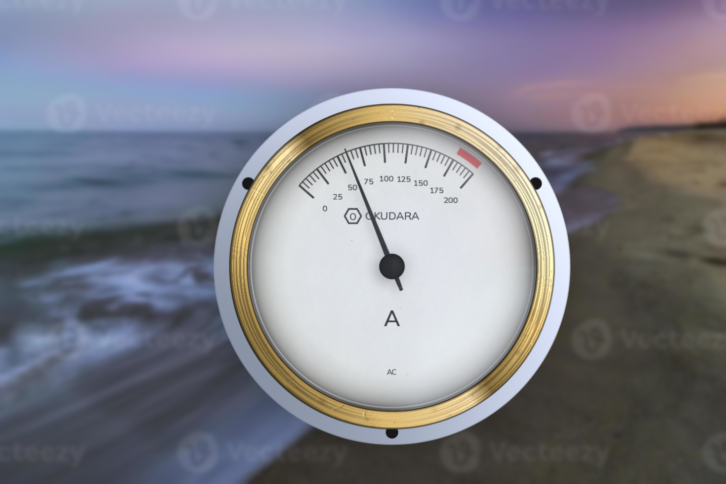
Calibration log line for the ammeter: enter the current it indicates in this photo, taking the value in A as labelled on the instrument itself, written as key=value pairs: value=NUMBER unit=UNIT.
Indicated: value=60 unit=A
